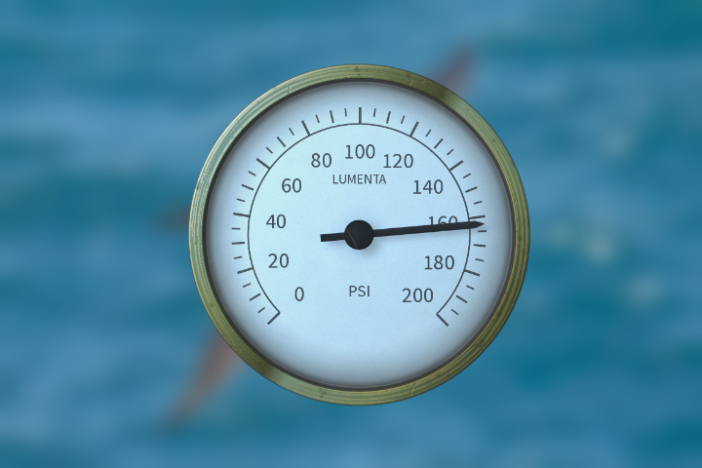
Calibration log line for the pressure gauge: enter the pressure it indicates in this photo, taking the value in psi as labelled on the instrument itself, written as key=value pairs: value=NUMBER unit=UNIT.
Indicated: value=162.5 unit=psi
